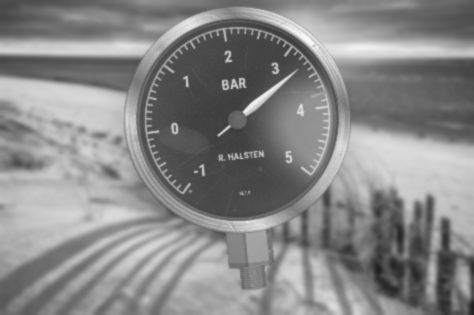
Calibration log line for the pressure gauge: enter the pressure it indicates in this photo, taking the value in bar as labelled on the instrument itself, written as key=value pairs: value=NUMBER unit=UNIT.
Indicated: value=3.3 unit=bar
